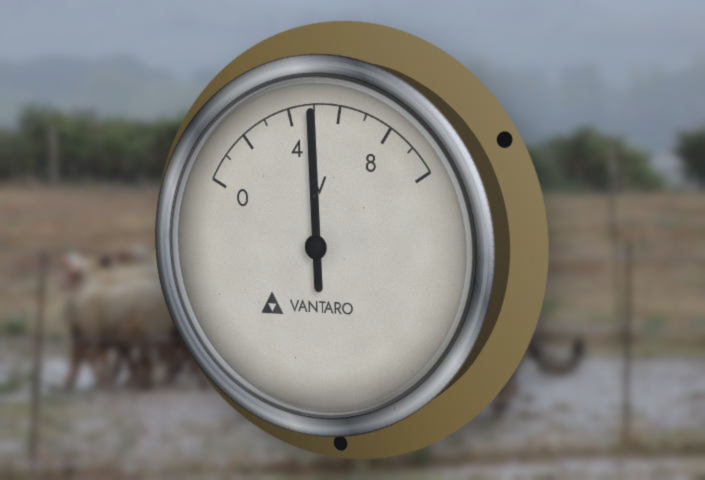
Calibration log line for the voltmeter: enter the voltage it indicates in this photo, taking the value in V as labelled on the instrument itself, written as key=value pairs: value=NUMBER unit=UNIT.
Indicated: value=5 unit=V
